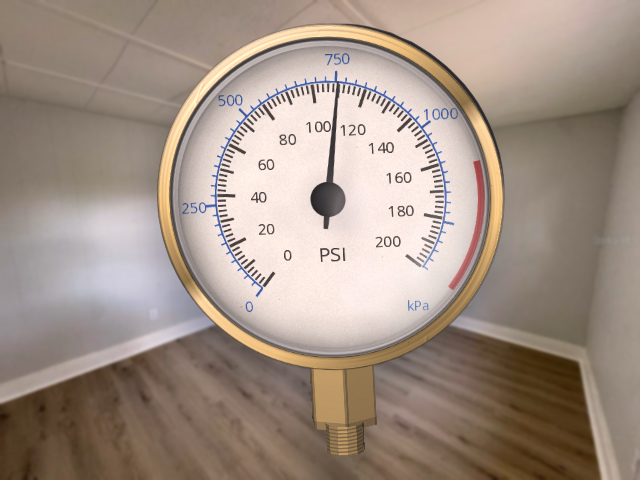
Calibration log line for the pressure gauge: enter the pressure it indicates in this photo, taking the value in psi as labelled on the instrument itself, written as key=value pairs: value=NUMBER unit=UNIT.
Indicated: value=110 unit=psi
